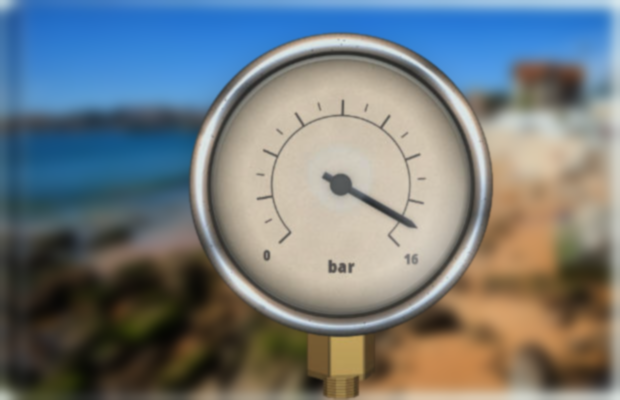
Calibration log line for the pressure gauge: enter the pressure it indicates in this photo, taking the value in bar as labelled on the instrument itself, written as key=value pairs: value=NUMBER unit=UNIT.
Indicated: value=15 unit=bar
